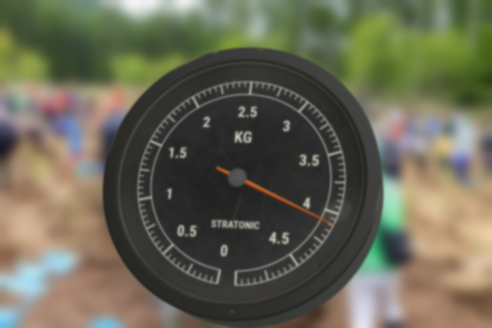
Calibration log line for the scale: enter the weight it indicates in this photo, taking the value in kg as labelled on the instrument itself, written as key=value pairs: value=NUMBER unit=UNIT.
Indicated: value=4.1 unit=kg
